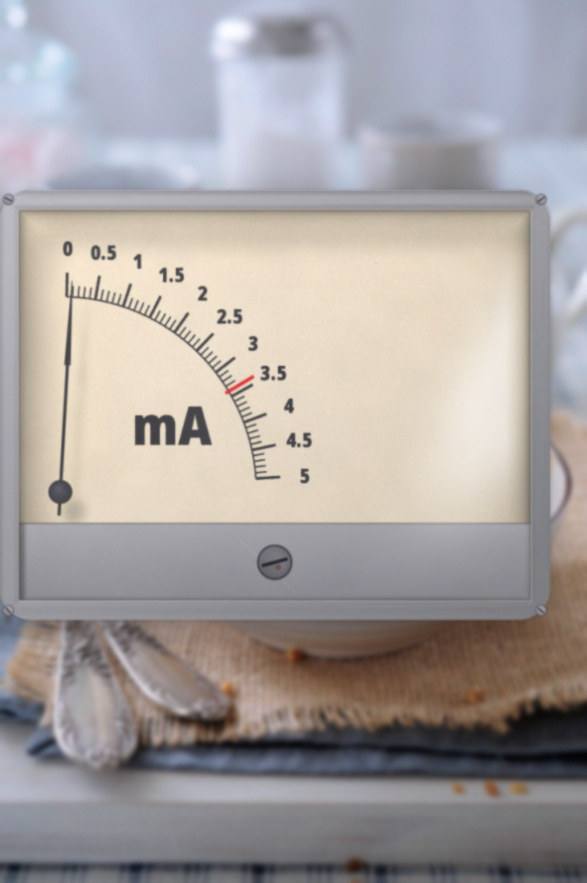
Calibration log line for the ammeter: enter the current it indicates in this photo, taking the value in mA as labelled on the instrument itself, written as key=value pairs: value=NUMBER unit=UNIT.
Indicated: value=0.1 unit=mA
